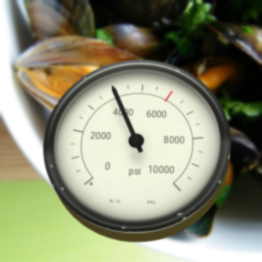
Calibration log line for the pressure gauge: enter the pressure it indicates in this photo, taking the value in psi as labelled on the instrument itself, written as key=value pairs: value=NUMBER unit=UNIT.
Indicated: value=4000 unit=psi
